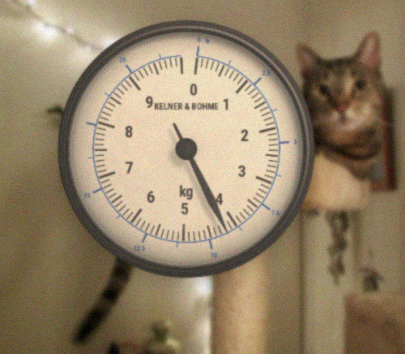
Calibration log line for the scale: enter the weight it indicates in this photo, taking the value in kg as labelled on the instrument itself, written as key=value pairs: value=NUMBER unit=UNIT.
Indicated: value=4.2 unit=kg
